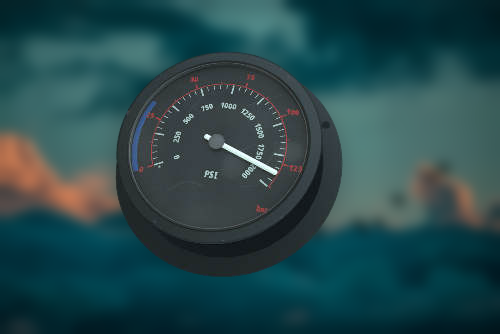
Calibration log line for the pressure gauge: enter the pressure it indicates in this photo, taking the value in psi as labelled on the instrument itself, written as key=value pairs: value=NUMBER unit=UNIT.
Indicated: value=1900 unit=psi
